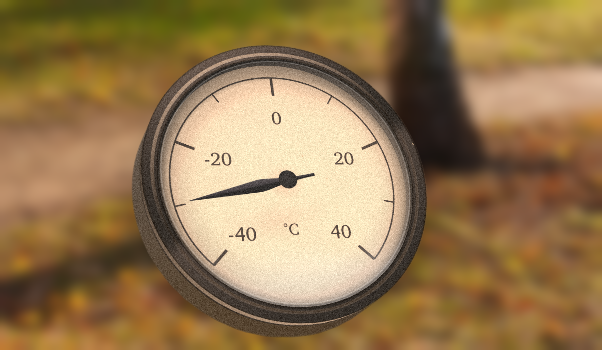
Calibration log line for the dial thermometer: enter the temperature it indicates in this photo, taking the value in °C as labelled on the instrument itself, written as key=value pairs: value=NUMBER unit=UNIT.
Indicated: value=-30 unit=°C
